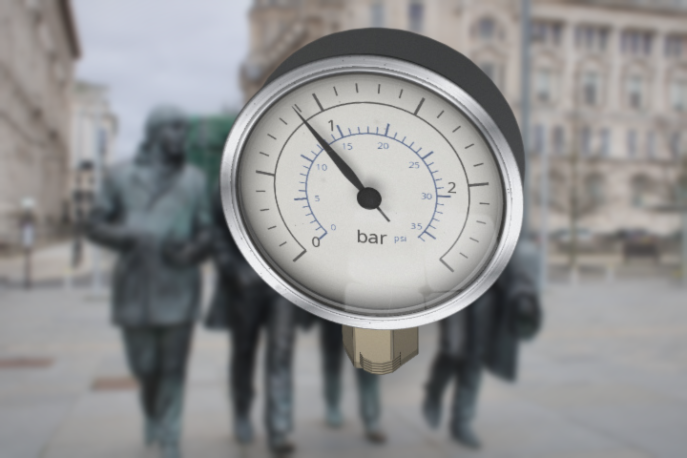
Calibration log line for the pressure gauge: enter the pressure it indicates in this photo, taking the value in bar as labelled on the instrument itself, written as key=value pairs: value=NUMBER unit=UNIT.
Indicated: value=0.9 unit=bar
